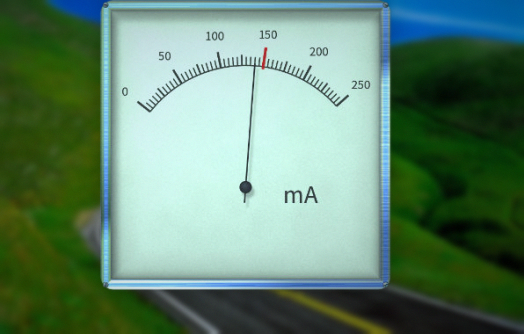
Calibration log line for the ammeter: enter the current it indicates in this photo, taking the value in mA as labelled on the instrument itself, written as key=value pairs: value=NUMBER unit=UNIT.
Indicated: value=140 unit=mA
